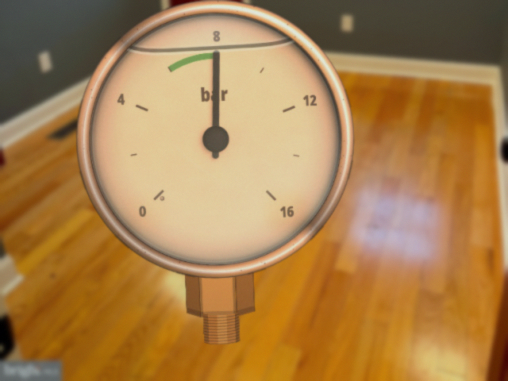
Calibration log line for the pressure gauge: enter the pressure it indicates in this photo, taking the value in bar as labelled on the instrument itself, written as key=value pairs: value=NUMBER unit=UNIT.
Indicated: value=8 unit=bar
